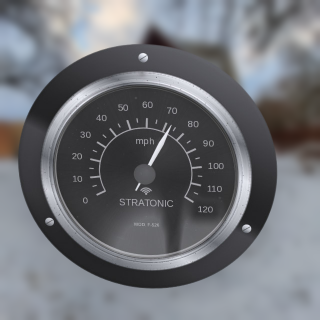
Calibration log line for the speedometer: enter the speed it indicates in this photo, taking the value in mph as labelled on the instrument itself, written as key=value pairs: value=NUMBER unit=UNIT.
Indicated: value=72.5 unit=mph
